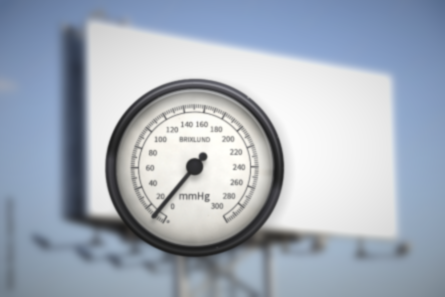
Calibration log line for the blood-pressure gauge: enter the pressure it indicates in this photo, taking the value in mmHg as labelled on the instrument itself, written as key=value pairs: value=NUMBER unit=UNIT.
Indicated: value=10 unit=mmHg
